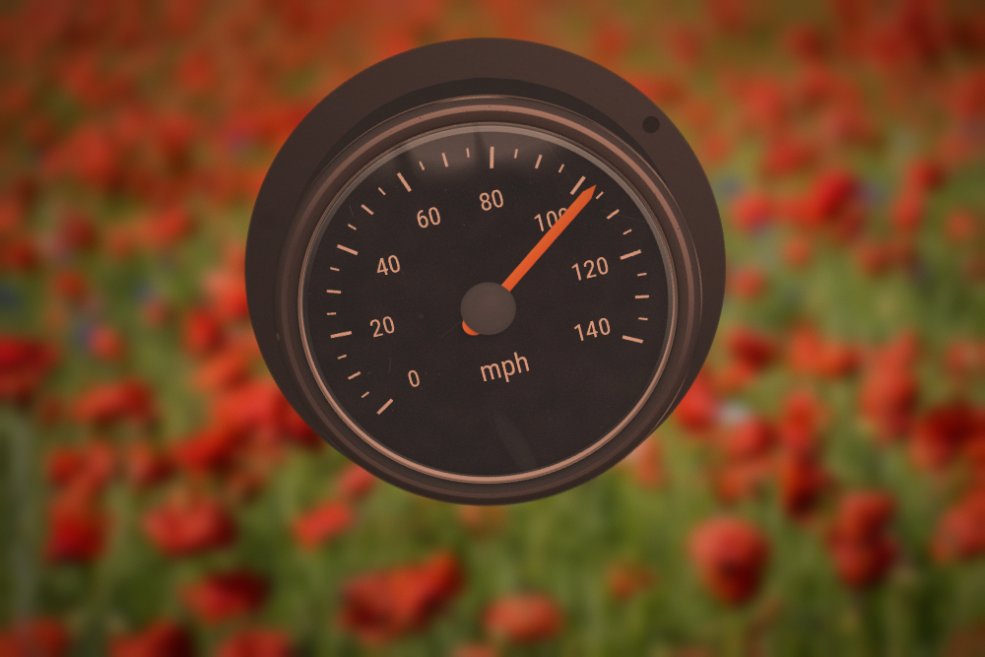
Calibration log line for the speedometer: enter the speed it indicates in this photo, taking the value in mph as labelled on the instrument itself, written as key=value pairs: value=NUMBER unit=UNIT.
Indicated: value=102.5 unit=mph
